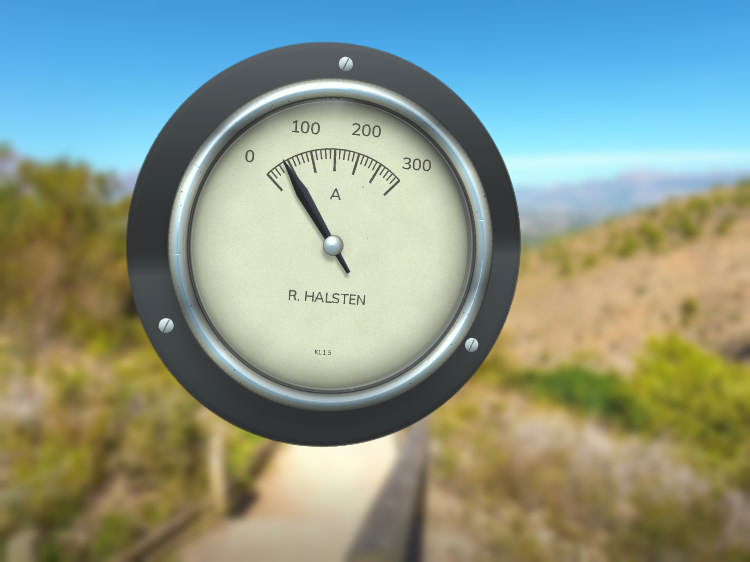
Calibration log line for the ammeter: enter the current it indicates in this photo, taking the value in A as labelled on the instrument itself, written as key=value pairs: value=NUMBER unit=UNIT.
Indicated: value=40 unit=A
